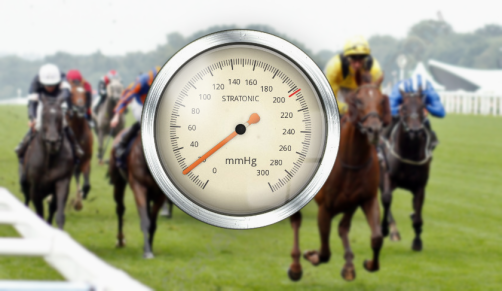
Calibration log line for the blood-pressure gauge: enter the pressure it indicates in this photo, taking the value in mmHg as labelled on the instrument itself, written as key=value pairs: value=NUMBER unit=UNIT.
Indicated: value=20 unit=mmHg
